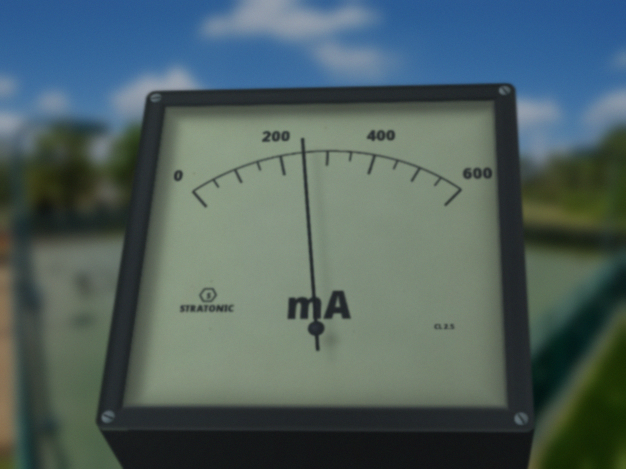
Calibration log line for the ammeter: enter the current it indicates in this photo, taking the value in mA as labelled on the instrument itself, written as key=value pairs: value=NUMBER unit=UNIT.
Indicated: value=250 unit=mA
